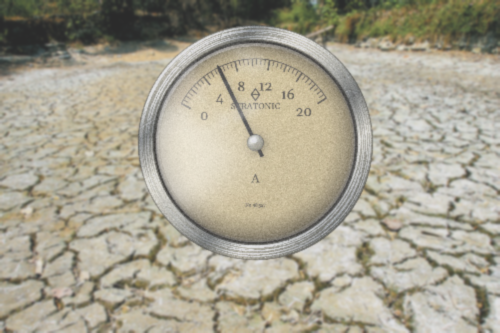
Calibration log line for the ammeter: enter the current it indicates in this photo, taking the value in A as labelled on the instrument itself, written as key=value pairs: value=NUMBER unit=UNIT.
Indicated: value=6 unit=A
